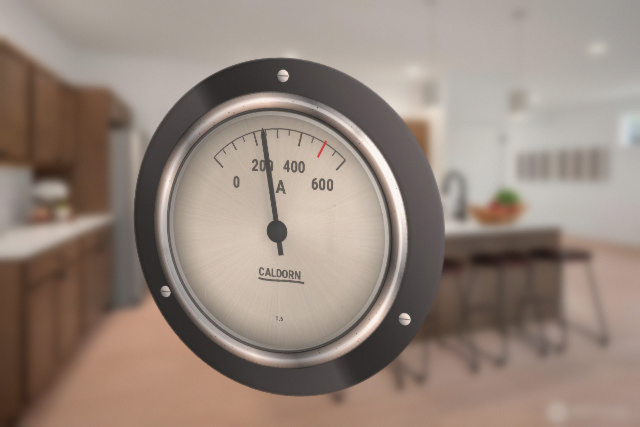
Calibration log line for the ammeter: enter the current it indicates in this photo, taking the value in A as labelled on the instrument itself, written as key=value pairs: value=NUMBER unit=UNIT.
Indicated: value=250 unit=A
